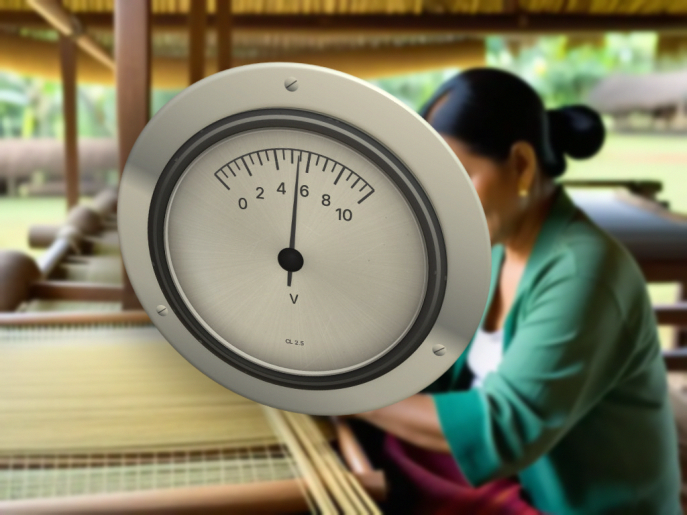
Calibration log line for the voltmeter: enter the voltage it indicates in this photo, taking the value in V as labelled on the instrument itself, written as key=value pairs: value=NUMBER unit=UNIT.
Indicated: value=5.5 unit=V
